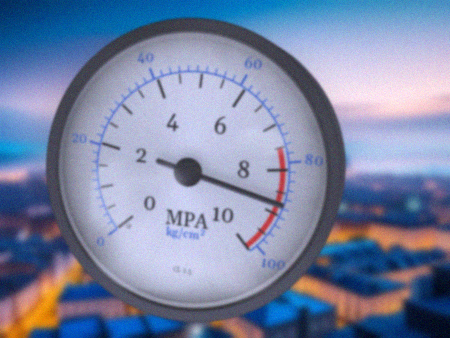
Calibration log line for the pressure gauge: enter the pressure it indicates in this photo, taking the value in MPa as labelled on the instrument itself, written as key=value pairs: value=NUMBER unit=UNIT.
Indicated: value=8.75 unit=MPa
